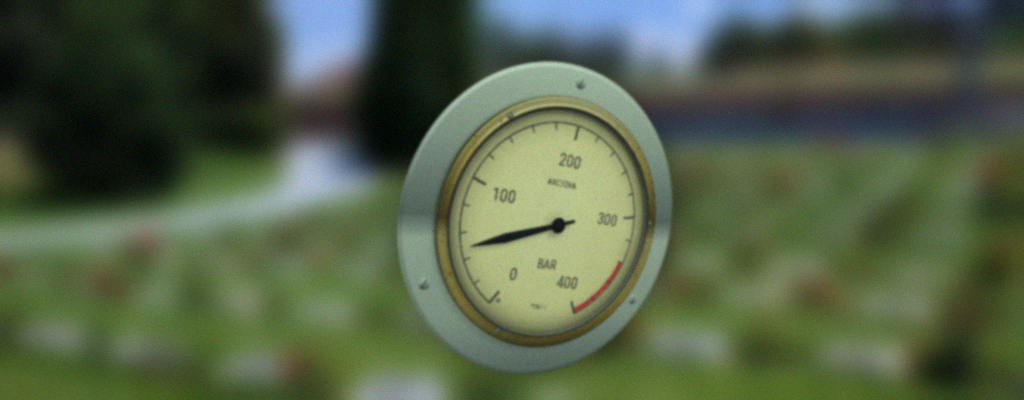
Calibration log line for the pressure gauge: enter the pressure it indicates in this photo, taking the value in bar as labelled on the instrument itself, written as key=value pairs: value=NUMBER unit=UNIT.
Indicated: value=50 unit=bar
